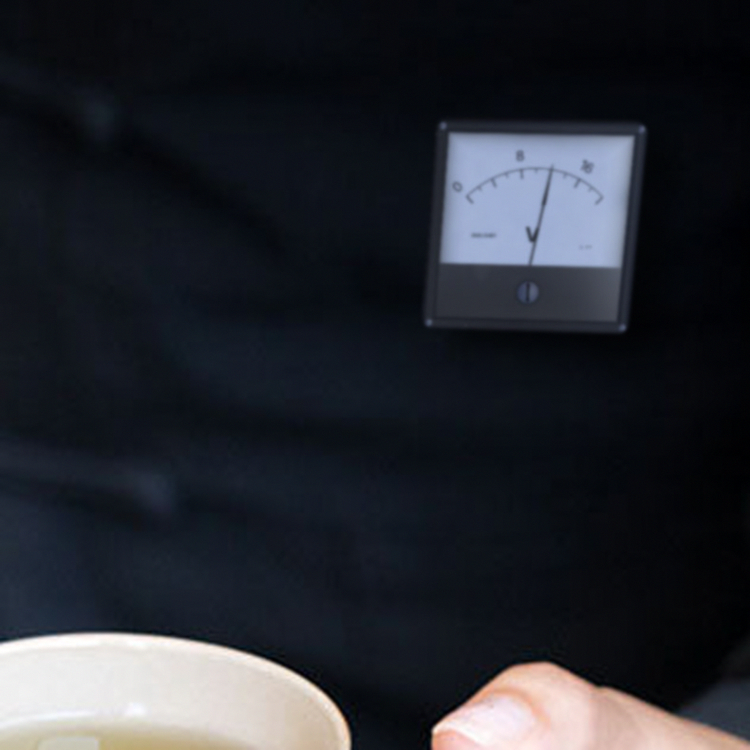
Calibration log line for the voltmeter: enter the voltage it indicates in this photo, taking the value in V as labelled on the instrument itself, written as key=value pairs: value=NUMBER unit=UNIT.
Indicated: value=12 unit=V
